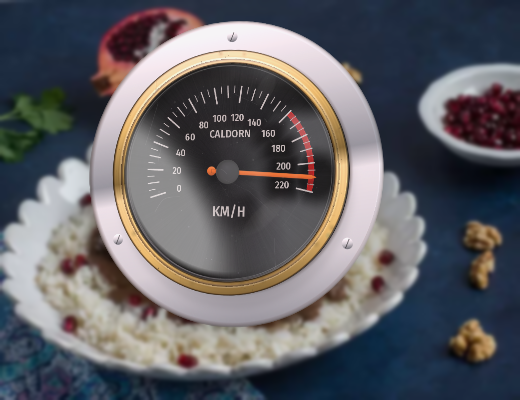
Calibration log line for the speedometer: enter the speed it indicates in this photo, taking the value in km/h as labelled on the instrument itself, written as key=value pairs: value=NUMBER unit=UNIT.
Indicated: value=210 unit=km/h
